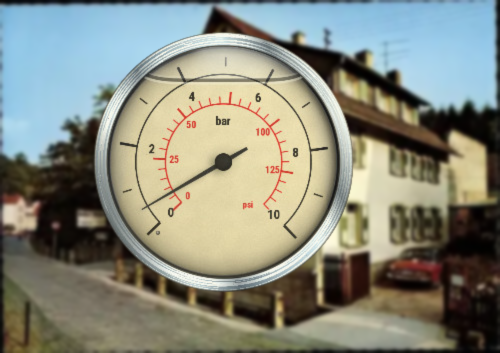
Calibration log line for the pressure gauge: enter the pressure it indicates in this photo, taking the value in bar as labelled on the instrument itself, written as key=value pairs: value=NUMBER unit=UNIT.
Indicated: value=0.5 unit=bar
